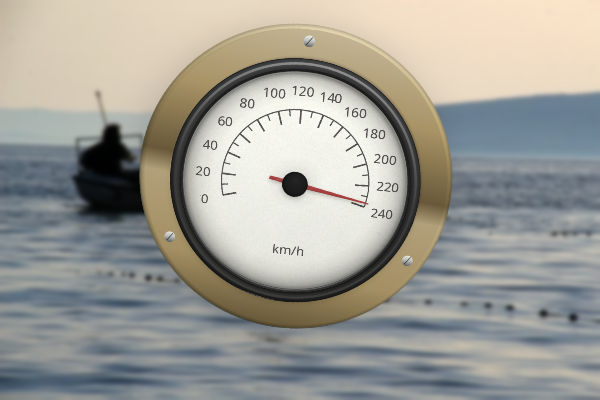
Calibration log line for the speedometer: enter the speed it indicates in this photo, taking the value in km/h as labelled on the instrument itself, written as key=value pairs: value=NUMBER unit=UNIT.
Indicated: value=235 unit=km/h
